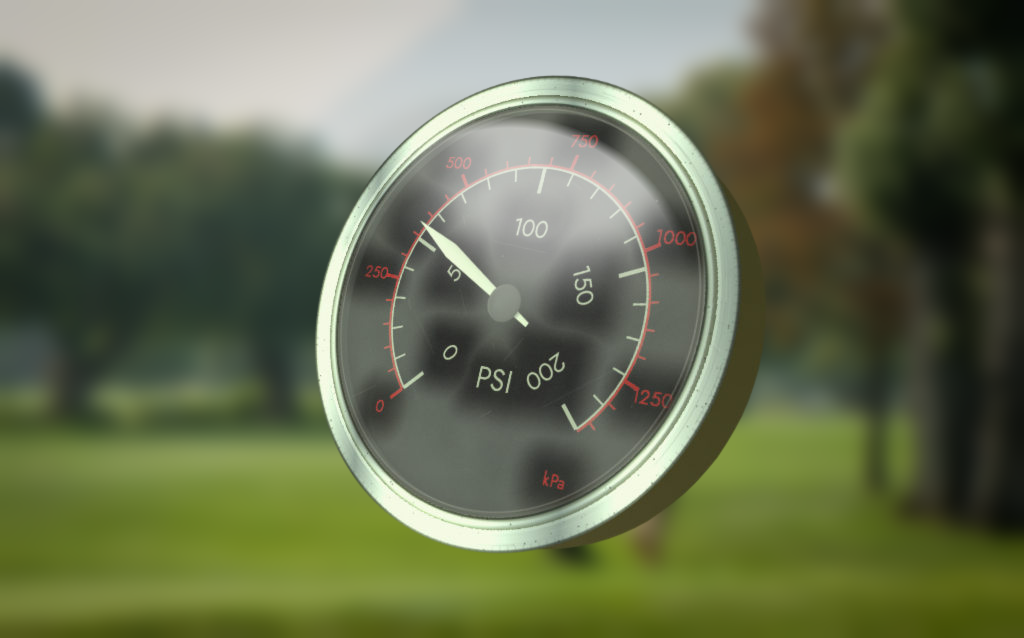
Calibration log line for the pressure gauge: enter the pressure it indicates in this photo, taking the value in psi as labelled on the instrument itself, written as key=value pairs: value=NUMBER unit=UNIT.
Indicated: value=55 unit=psi
